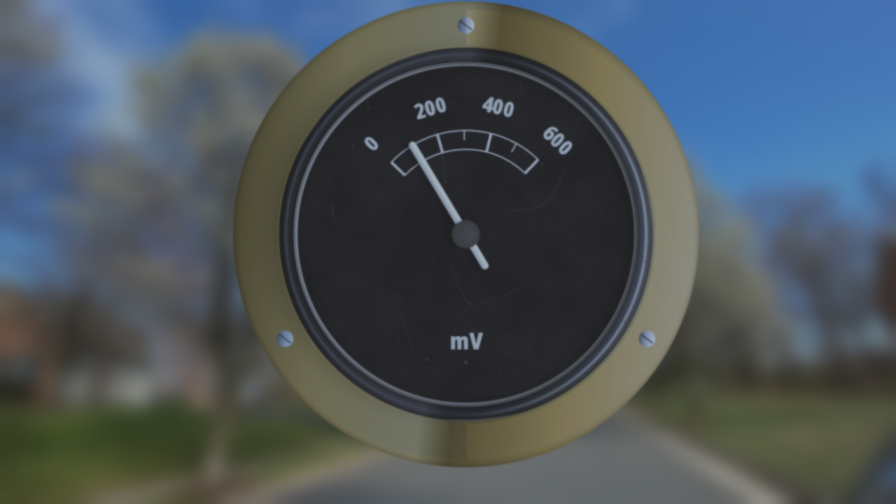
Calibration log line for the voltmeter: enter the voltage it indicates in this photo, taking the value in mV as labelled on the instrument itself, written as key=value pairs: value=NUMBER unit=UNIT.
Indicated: value=100 unit=mV
